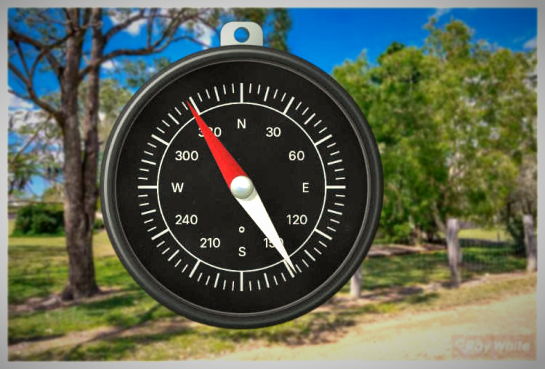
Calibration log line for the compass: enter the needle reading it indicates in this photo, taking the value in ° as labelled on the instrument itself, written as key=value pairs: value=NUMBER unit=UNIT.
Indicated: value=327.5 unit=°
